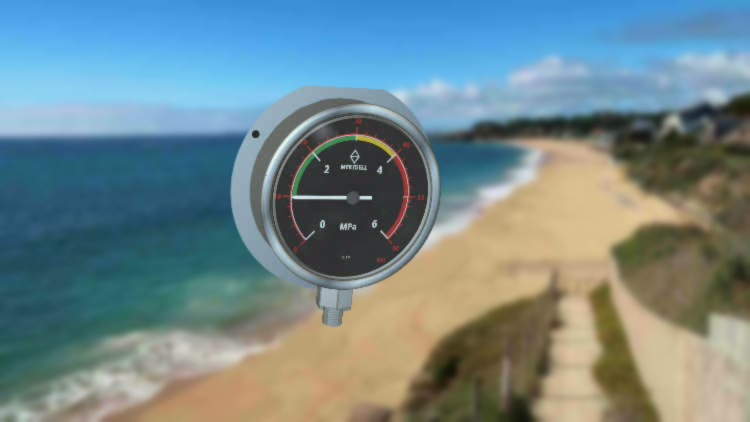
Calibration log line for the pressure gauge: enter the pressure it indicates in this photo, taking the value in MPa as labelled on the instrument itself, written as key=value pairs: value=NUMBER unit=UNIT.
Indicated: value=1 unit=MPa
